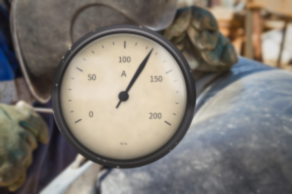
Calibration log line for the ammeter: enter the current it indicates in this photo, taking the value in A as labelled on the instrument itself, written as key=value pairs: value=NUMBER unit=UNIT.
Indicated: value=125 unit=A
